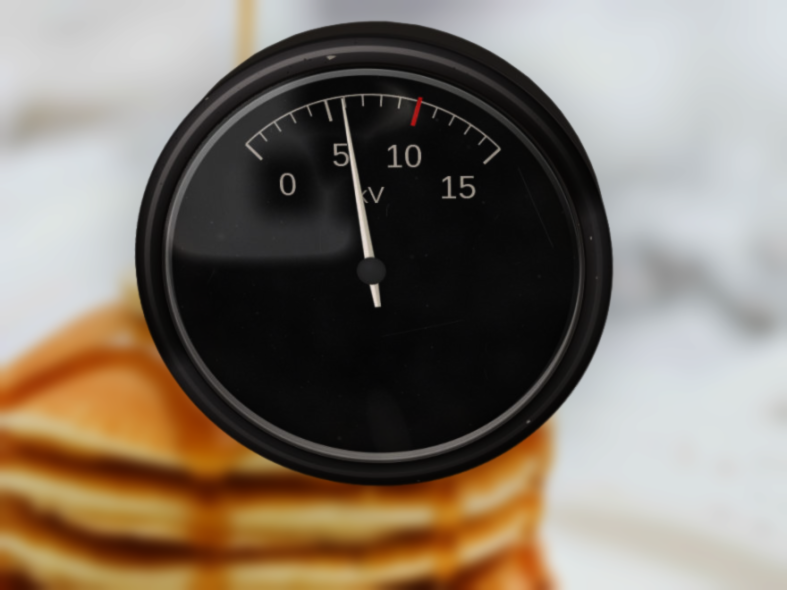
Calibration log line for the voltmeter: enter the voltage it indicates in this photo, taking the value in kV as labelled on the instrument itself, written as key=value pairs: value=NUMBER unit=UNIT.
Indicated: value=6 unit=kV
